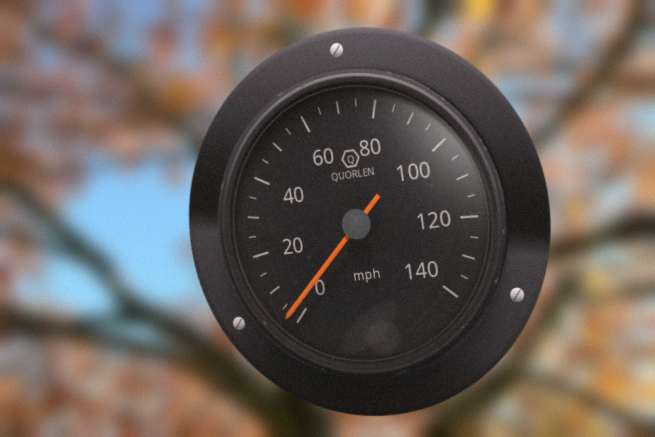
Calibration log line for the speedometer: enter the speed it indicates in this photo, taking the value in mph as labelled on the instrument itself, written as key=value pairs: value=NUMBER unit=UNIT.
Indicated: value=2.5 unit=mph
